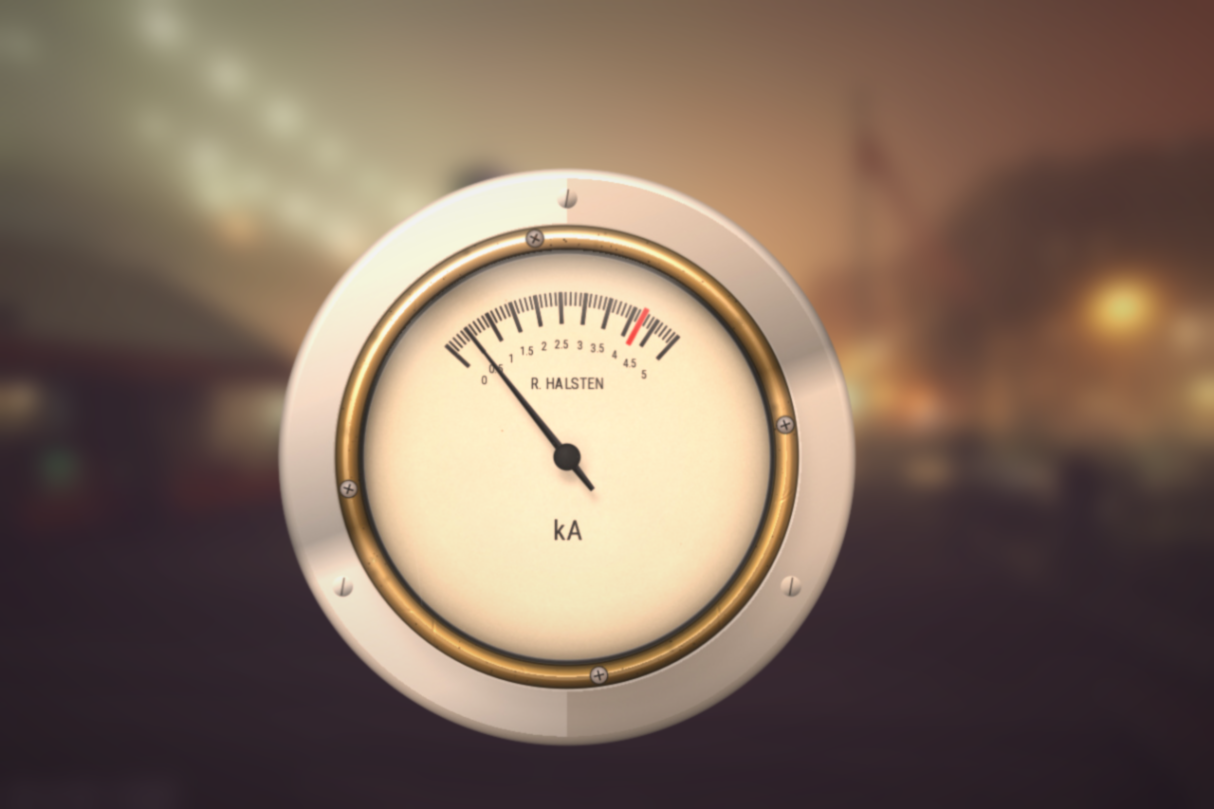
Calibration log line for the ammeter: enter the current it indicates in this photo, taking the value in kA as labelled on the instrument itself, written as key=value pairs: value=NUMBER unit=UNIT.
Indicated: value=0.5 unit=kA
